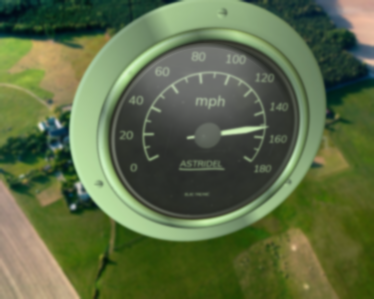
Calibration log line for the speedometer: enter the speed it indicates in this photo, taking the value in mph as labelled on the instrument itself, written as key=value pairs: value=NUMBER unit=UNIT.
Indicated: value=150 unit=mph
